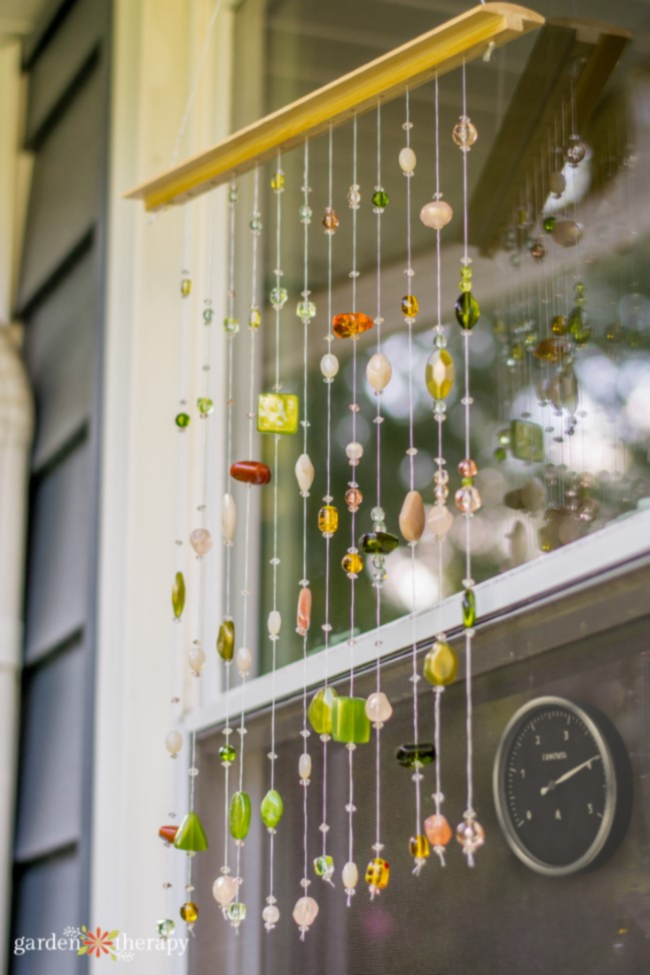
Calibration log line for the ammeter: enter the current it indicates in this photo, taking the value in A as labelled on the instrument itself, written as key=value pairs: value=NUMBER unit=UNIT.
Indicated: value=4 unit=A
